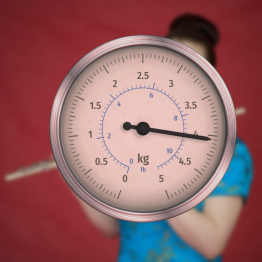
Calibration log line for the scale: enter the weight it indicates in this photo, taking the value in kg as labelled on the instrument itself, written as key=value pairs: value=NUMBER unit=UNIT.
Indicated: value=4.05 unit=kg
